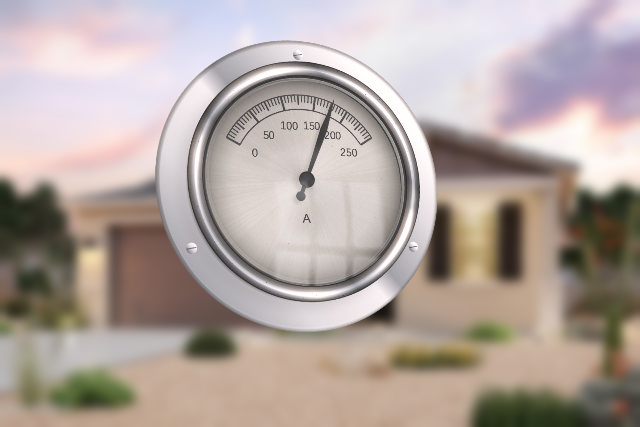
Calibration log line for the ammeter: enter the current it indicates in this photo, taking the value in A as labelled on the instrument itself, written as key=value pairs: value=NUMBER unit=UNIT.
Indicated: value=175 unit=A
